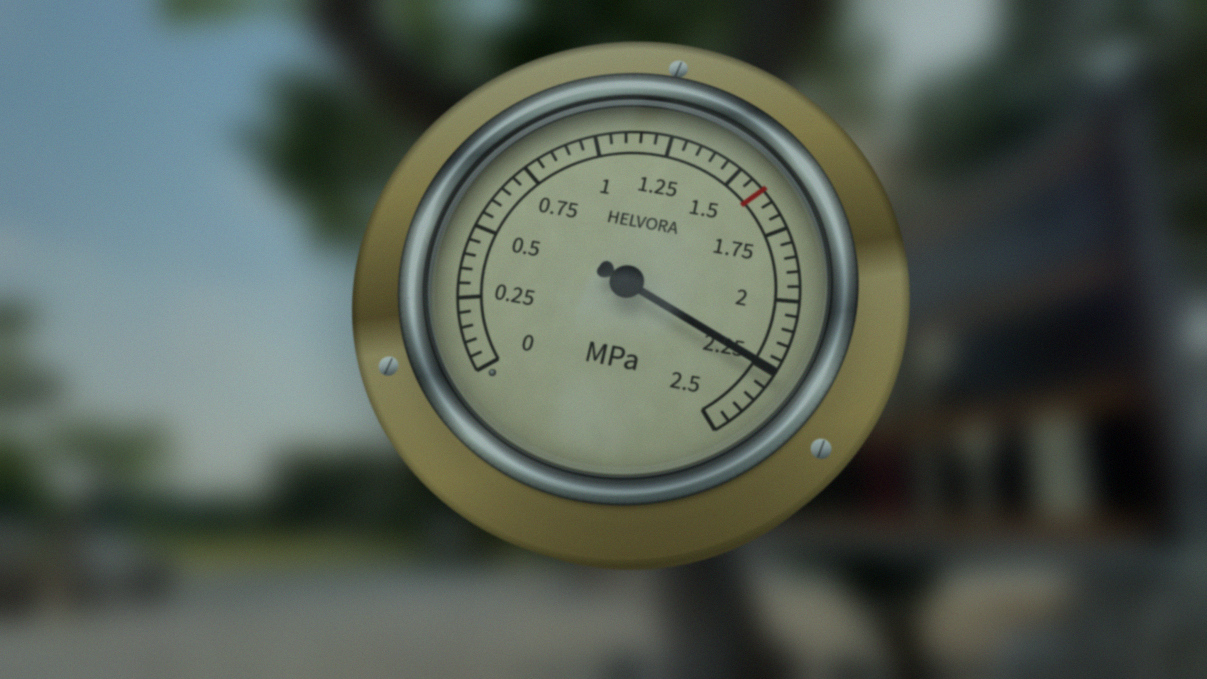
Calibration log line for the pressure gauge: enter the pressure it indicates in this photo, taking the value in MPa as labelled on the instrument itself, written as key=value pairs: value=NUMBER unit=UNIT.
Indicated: value=2.25 unit=MPa
